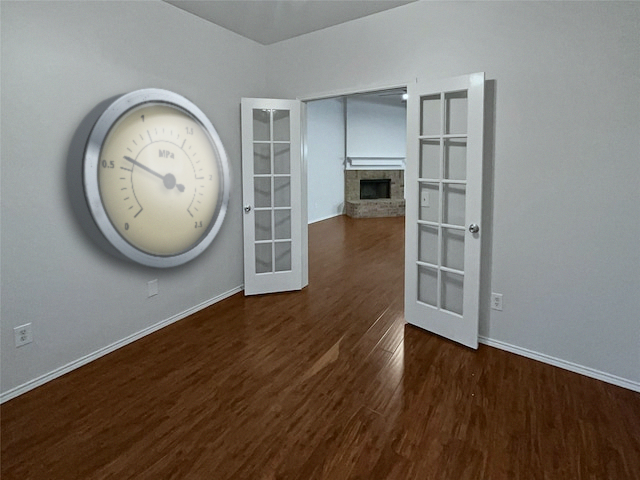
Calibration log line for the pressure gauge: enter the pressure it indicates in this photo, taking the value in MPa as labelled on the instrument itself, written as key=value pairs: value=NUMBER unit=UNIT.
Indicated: value=0.6 unit=MPa
